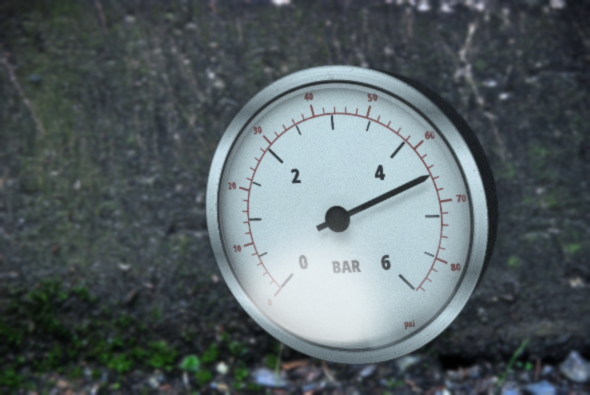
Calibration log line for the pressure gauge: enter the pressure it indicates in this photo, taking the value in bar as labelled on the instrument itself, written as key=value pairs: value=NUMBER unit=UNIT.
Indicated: value=4.5 unit=bar
